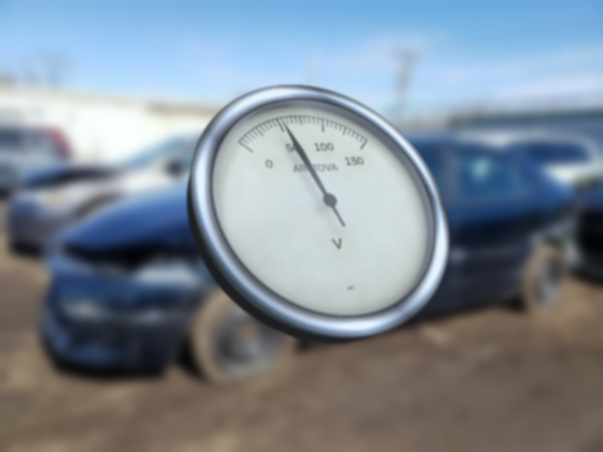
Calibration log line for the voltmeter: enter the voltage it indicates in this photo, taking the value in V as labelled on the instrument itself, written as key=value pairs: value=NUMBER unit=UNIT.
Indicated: value=50 unit=V
